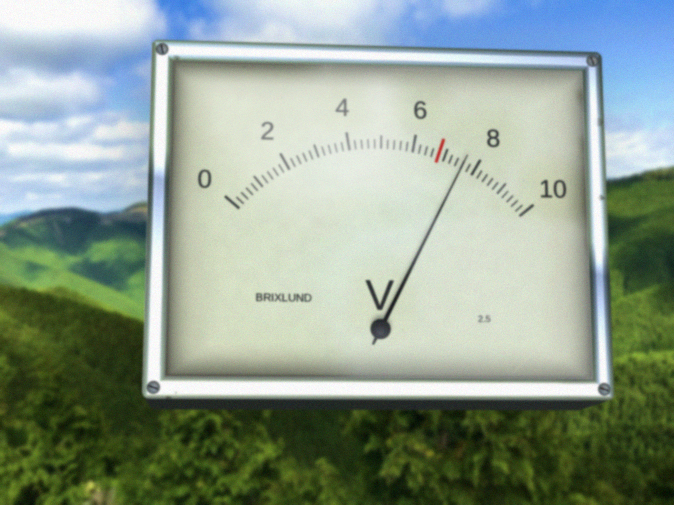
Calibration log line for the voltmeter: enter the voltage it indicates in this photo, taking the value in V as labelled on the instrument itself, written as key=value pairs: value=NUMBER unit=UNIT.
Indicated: value=7.6 unit=V
